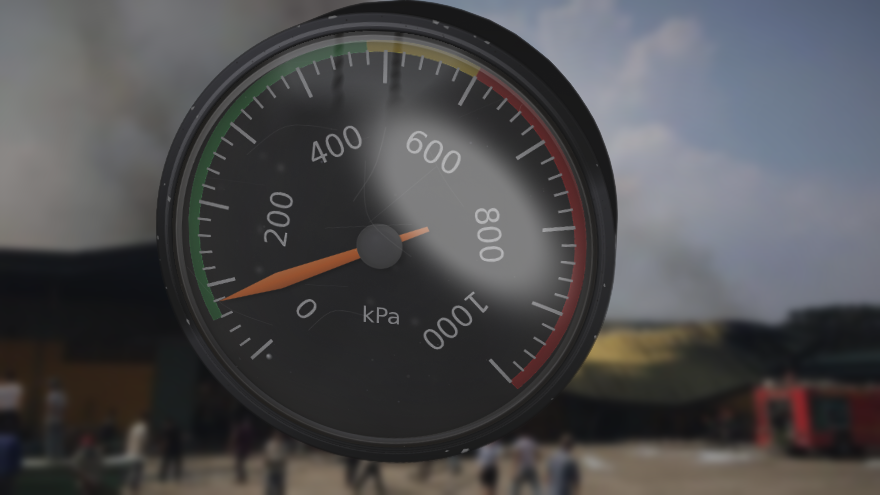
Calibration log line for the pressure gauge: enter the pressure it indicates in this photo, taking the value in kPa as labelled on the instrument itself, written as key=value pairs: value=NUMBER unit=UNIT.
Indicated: value=80 unit=kPa
